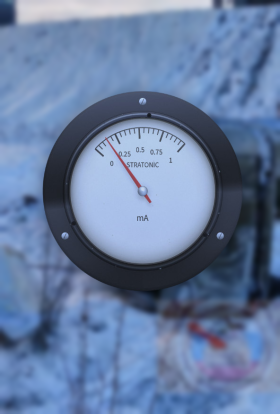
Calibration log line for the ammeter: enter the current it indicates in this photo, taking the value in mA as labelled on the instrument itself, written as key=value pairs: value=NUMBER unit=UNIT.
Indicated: value=0.15 unit=mA
